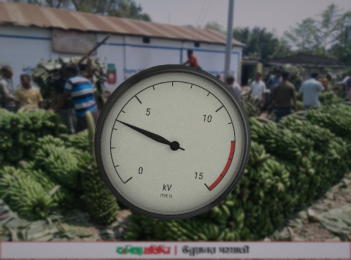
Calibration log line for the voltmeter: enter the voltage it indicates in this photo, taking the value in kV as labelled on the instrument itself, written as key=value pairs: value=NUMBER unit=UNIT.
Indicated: value=3.5 unit=kV
